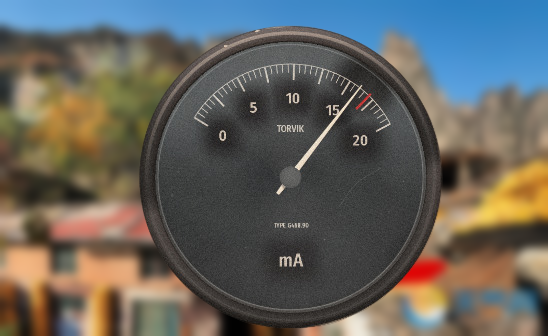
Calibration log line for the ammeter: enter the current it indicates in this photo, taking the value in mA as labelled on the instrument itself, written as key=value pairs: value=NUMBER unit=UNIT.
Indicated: value=16 unit=mA
